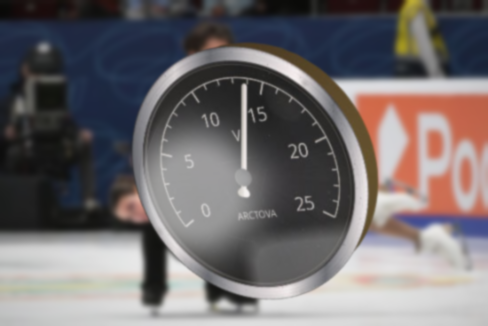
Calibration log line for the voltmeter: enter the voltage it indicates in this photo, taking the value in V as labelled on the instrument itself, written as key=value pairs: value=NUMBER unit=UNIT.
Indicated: value=14 unit=V
